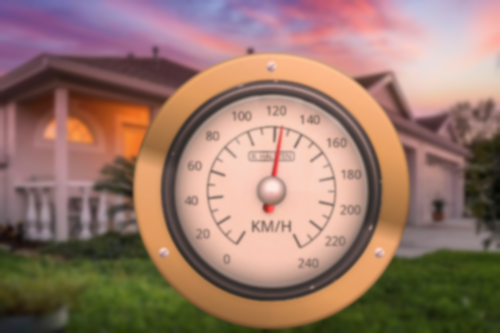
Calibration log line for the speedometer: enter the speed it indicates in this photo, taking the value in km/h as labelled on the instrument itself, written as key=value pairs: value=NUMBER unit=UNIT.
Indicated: value=125 unit=km/h
